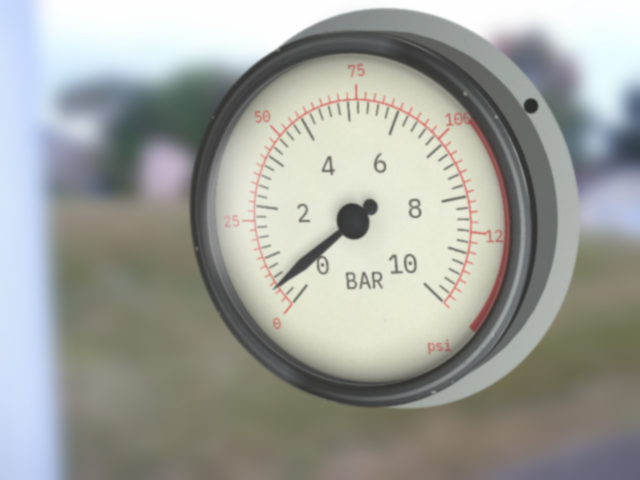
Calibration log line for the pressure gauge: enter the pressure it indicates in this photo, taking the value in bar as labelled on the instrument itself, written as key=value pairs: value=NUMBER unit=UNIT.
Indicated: value=0.4 unit=bar
